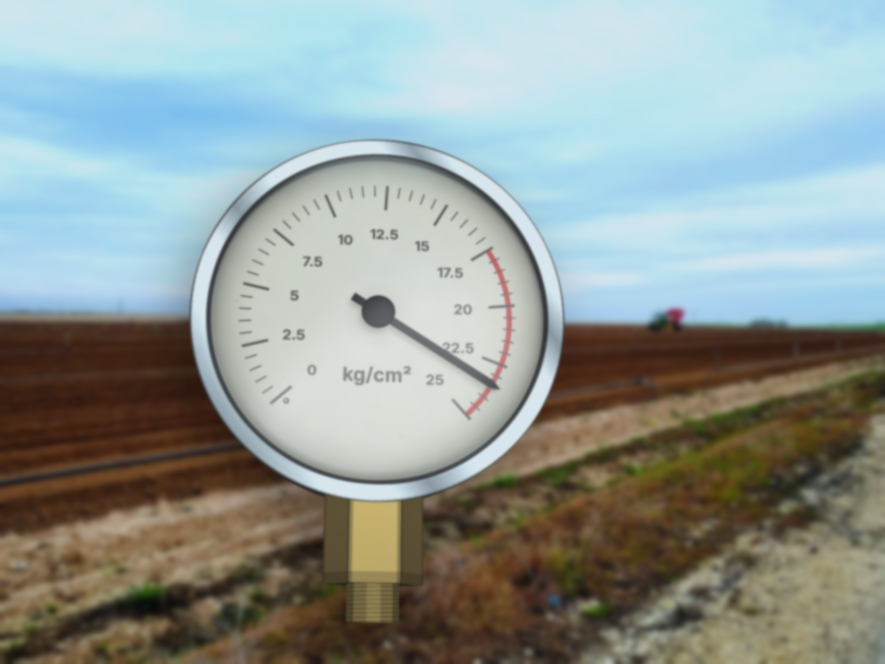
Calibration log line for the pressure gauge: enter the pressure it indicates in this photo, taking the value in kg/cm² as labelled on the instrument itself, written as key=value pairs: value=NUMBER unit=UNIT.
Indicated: value=23.5 unit=kg/cm²
